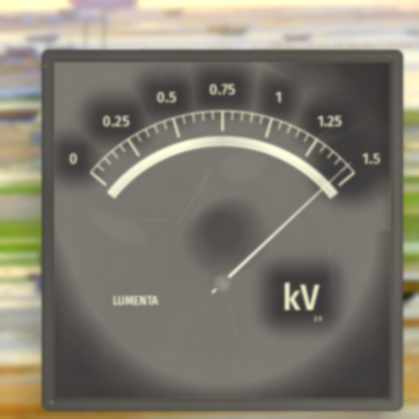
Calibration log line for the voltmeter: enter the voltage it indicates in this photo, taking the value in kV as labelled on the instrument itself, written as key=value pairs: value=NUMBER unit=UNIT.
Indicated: value=1.45 unit=kV
